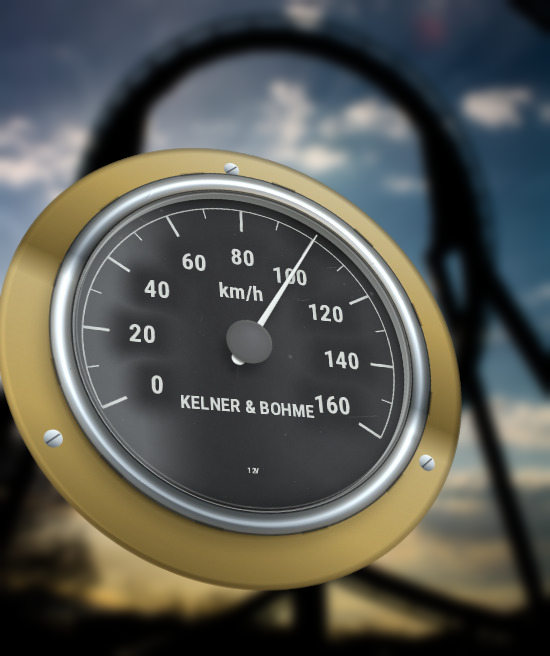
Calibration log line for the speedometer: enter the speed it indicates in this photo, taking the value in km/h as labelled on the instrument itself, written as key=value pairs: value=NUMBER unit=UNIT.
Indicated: value=100 unit=km/h
